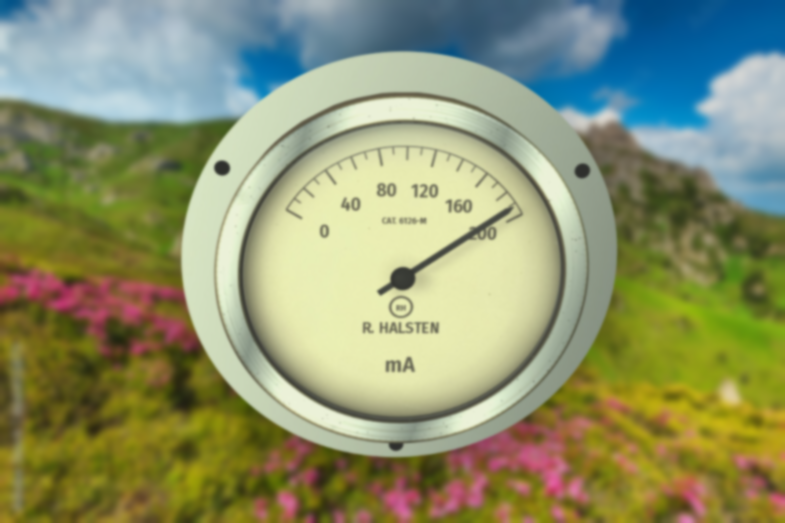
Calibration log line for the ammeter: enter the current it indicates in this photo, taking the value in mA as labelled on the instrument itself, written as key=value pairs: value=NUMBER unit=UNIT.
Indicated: value=190 unit=mA
